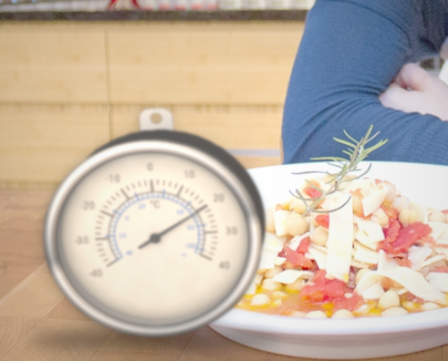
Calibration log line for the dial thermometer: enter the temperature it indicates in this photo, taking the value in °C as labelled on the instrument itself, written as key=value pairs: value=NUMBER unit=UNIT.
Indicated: value=20 unit=°C
